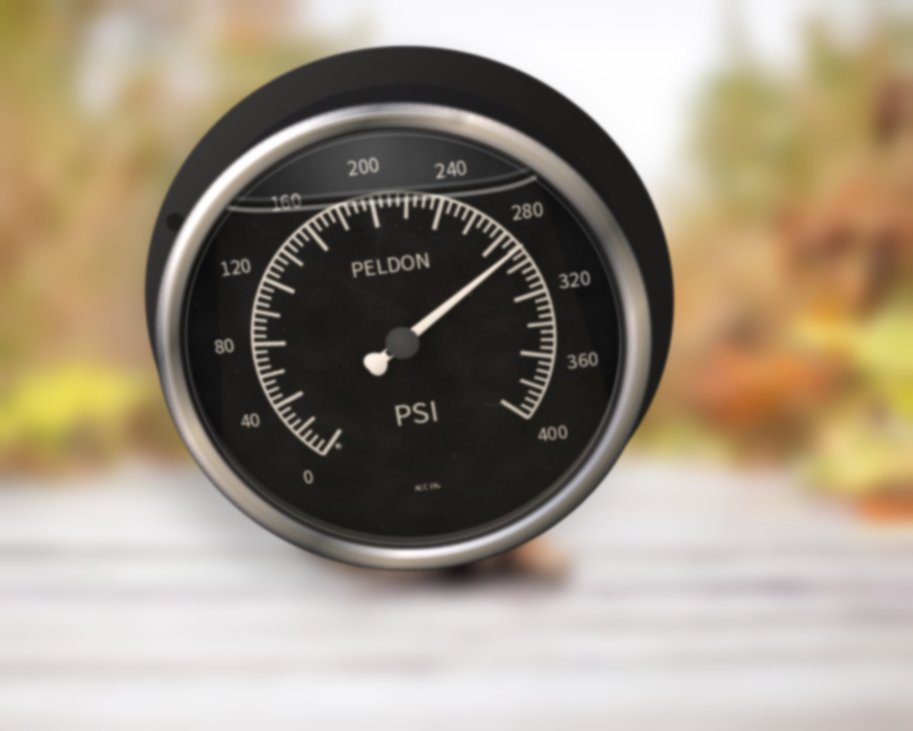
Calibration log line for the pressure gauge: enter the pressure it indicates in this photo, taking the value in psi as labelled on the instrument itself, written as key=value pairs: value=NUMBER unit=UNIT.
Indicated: value=290 unit=psi
